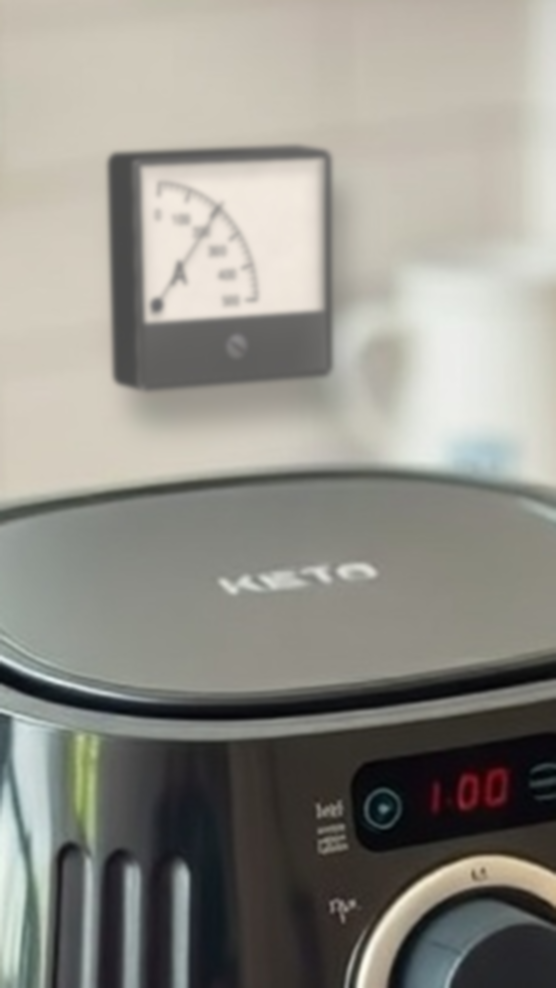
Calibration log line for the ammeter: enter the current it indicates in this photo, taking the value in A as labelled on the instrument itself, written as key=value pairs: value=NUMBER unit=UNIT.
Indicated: value=200 unit=A
